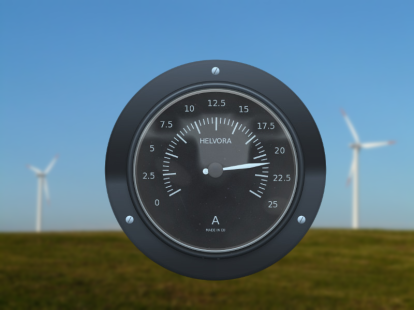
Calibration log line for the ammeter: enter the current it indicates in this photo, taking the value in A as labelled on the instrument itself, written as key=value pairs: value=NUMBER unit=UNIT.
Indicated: value=21 unit=A
